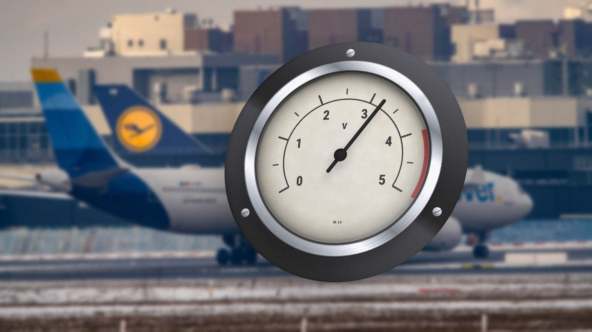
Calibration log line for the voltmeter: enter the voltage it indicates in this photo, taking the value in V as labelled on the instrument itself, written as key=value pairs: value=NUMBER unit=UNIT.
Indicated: value=3.25 unit=V
